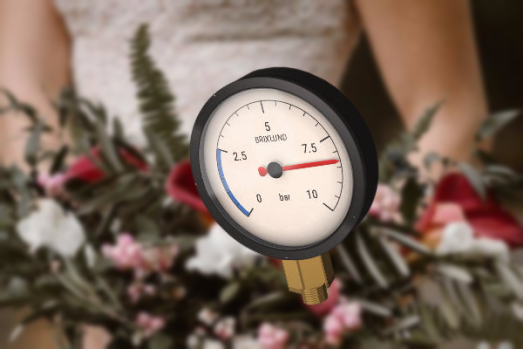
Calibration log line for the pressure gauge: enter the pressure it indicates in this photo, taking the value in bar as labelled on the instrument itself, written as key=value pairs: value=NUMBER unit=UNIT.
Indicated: value=8.25 unit=bar
